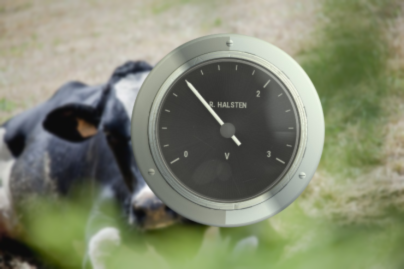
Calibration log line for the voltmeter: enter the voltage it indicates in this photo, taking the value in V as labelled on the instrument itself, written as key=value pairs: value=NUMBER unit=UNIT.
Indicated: value=1 unit=V
